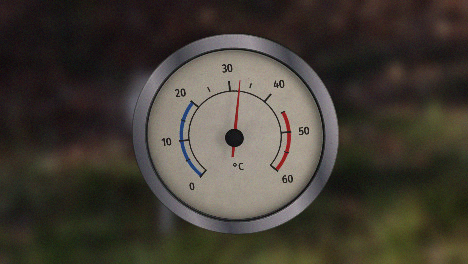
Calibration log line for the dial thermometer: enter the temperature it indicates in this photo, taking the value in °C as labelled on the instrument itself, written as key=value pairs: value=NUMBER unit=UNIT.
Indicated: value=32.5 unit=°C
